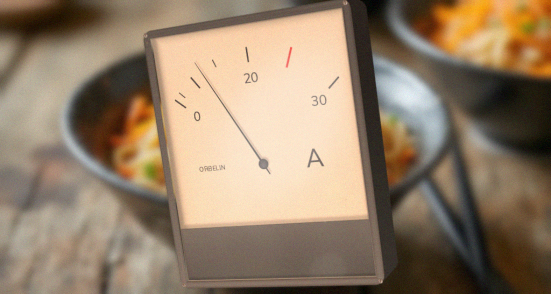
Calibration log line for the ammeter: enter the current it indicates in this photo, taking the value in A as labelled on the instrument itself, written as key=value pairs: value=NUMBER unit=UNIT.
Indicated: value=12.5 unit=A
